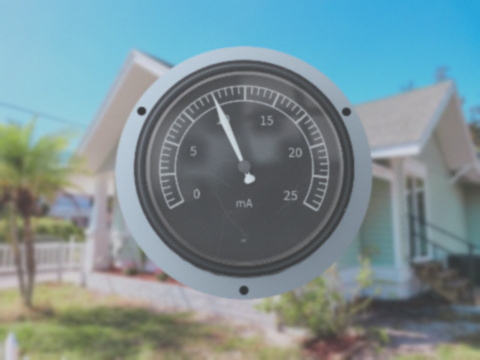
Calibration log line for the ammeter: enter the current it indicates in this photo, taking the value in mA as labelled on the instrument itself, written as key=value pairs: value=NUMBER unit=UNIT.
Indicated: value=10 unit=mA
